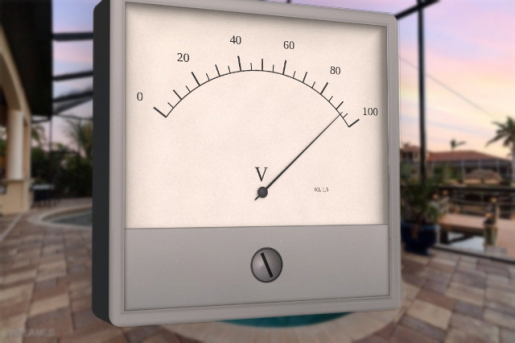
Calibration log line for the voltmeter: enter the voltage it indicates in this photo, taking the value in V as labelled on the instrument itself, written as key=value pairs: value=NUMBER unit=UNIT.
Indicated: value=92.5 unit=V
